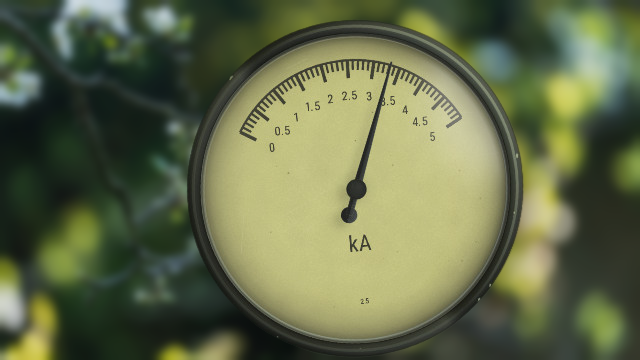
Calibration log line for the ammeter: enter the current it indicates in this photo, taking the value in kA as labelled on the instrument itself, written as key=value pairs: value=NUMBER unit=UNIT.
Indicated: value=3.3 unit=kA
